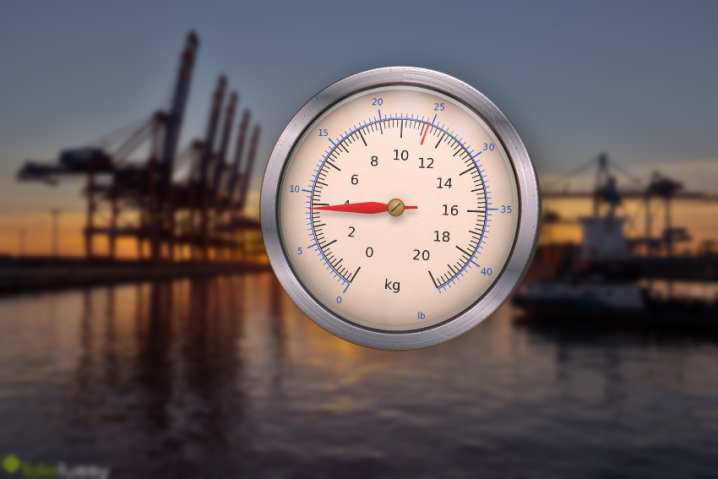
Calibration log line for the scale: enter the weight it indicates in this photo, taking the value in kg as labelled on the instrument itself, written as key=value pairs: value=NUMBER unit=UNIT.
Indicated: value=3.8 unit=kg
